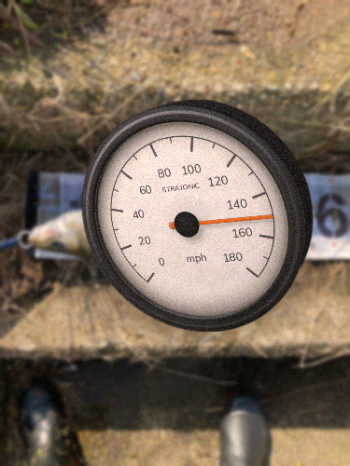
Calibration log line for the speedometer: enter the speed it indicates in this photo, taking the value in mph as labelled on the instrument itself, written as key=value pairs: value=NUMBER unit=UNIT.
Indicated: value=150 unit=mph
